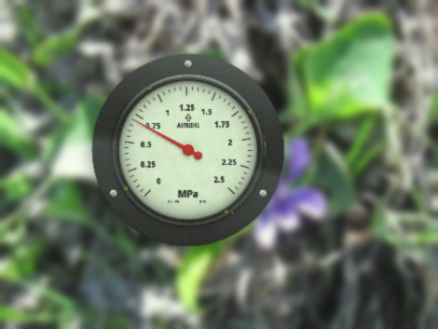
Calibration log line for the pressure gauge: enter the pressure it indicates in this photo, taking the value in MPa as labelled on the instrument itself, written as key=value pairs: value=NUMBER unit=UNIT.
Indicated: value=0.7 unit=MPa
